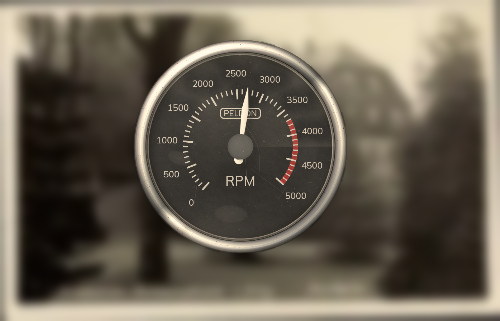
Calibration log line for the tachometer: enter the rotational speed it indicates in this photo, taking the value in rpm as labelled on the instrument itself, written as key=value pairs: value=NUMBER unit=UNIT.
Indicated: value=2700 unit=rpm
